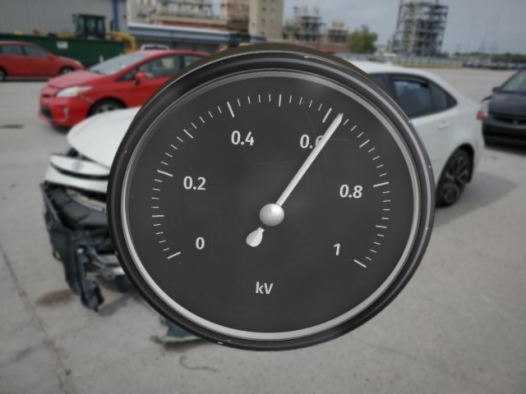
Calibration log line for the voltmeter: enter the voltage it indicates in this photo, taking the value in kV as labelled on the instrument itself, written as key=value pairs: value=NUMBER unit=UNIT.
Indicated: value=0.62 unit=kV
